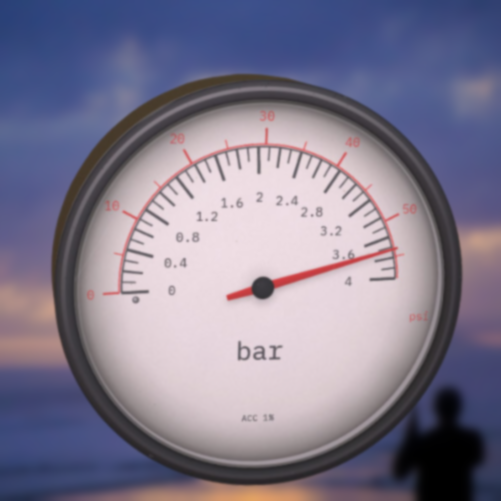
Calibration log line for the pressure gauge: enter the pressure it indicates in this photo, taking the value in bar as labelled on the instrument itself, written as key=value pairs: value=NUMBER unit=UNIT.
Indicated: value=3.7 unit=bar
